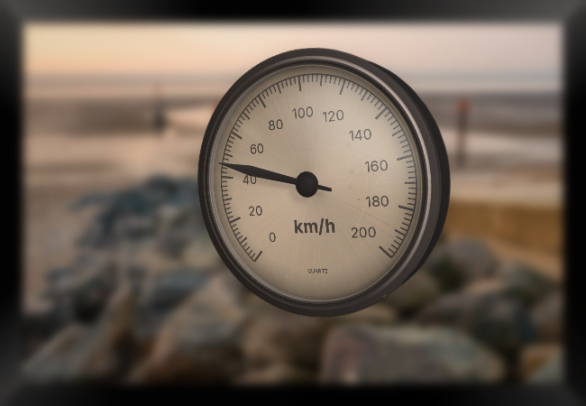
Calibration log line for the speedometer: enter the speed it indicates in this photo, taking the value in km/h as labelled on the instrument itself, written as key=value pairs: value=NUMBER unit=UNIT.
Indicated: value=46 unit=km/h
